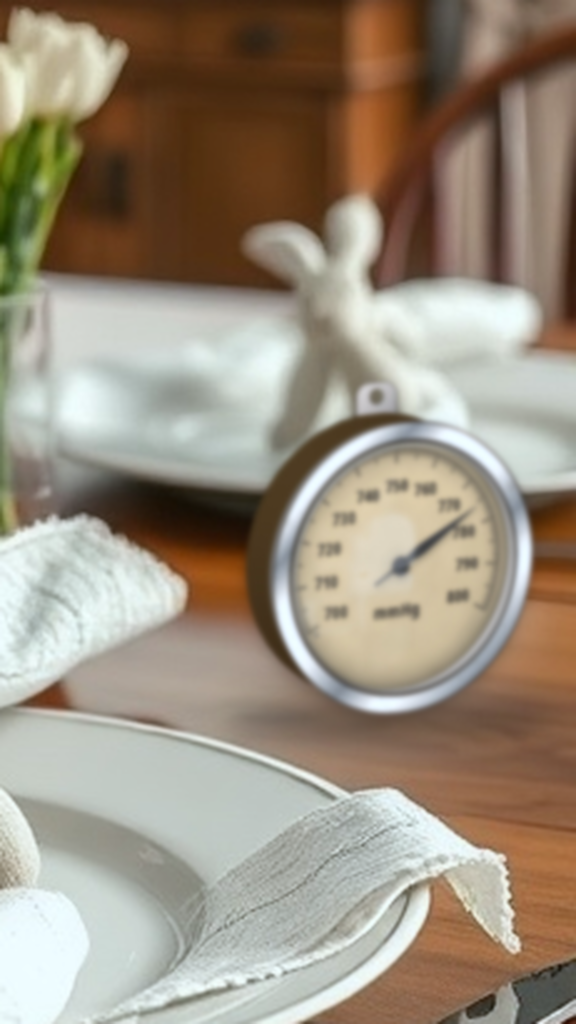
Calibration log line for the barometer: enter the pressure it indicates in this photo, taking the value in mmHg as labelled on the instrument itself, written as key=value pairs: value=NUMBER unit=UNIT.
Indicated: value=775 unit=mmHg
